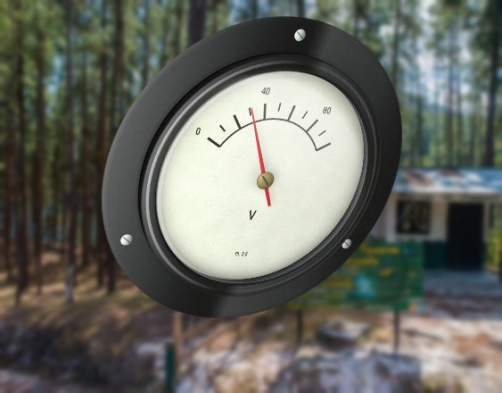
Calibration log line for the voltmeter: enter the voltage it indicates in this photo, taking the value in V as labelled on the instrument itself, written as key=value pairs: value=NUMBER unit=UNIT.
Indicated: value=30 unit=V
